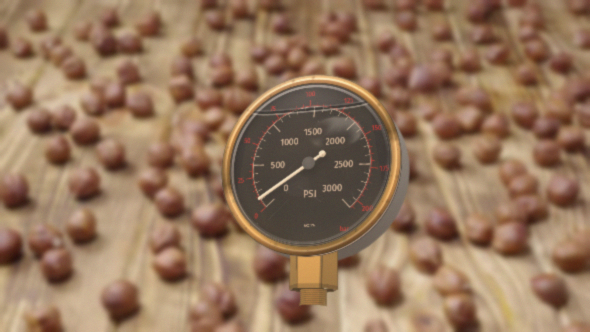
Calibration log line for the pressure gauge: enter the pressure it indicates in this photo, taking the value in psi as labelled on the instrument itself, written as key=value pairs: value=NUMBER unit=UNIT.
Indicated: value=100 unit=psi
